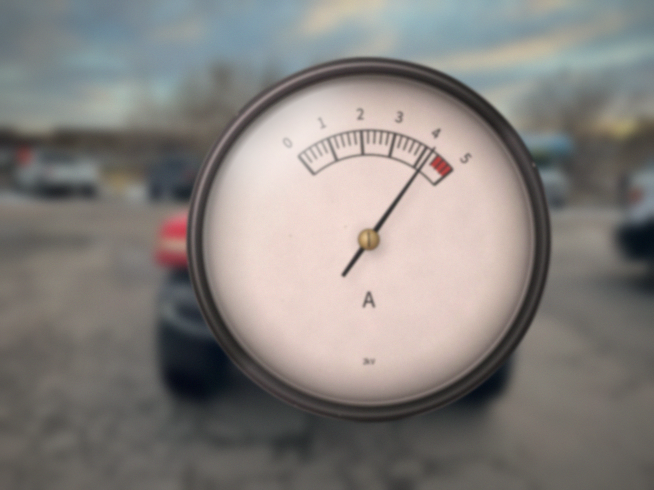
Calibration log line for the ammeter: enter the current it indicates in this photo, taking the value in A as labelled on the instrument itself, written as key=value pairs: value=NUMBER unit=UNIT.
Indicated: value=4.2 unit=A
